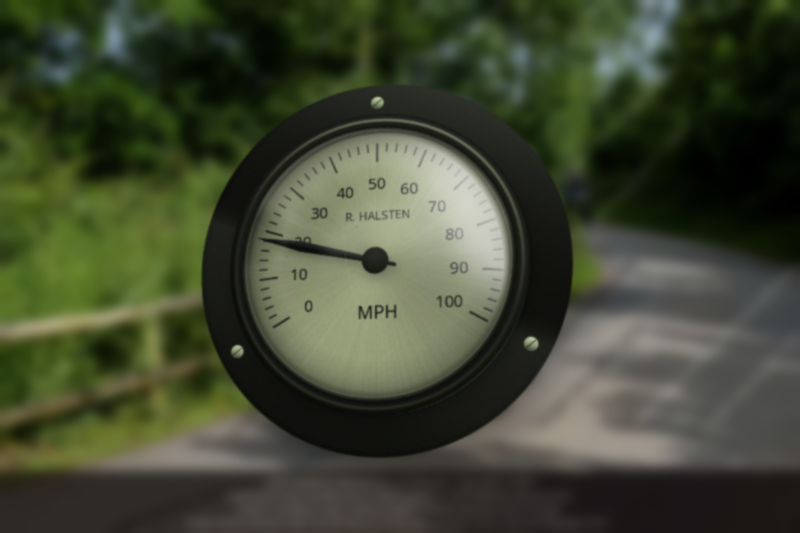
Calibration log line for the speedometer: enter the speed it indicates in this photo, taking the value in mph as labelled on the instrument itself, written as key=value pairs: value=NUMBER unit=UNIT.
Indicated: value=18 unit=mph
